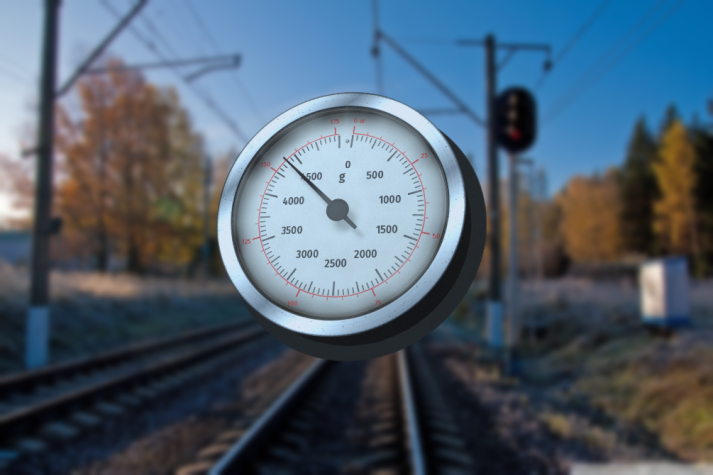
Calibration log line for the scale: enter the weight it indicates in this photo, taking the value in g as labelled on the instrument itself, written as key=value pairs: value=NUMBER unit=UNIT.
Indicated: value=4400 unit=g
